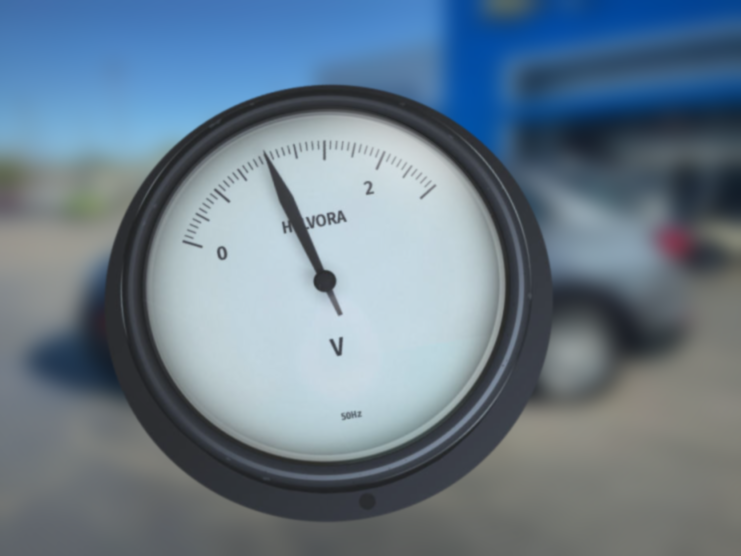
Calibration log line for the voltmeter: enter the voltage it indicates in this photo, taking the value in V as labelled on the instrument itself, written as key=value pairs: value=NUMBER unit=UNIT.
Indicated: value=1 unit=V
